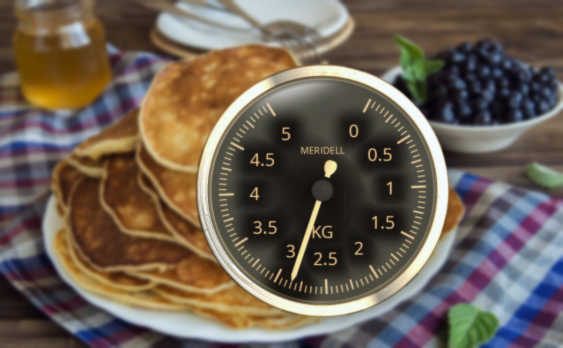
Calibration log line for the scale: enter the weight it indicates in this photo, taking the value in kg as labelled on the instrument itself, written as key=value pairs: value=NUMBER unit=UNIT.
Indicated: value=2.85 unit=kg
